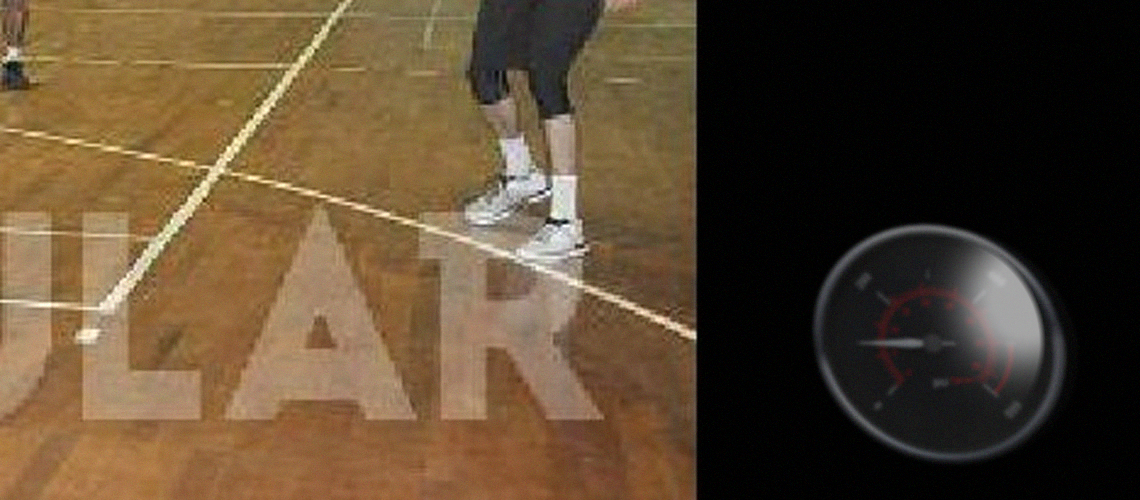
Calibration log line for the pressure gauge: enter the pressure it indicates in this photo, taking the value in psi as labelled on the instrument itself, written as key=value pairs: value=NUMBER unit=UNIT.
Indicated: value=100 unit=psi
